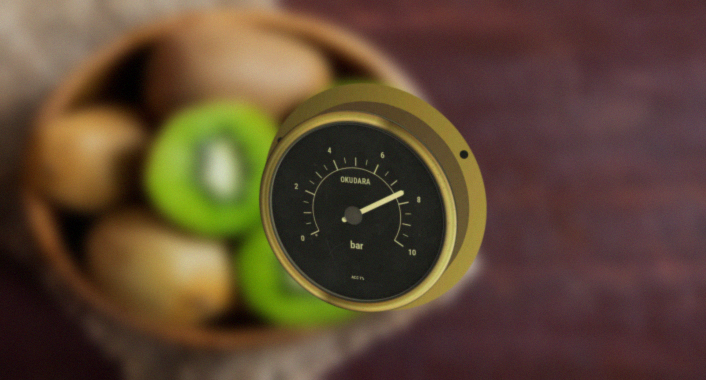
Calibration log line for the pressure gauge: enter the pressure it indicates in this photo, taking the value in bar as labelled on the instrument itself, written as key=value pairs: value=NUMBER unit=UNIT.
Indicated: value=7.5 unit=bar
